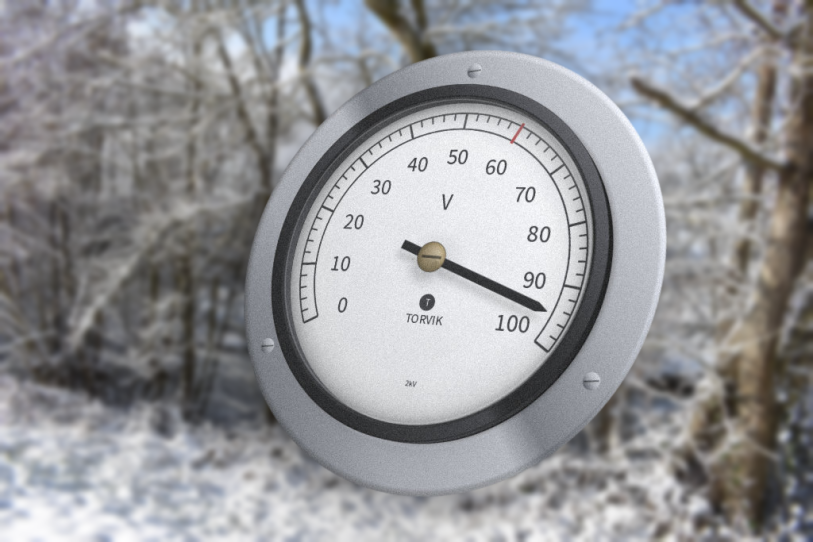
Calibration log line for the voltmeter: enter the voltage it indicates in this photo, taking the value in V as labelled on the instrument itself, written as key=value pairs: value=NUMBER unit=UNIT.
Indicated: value=95 unit=V
